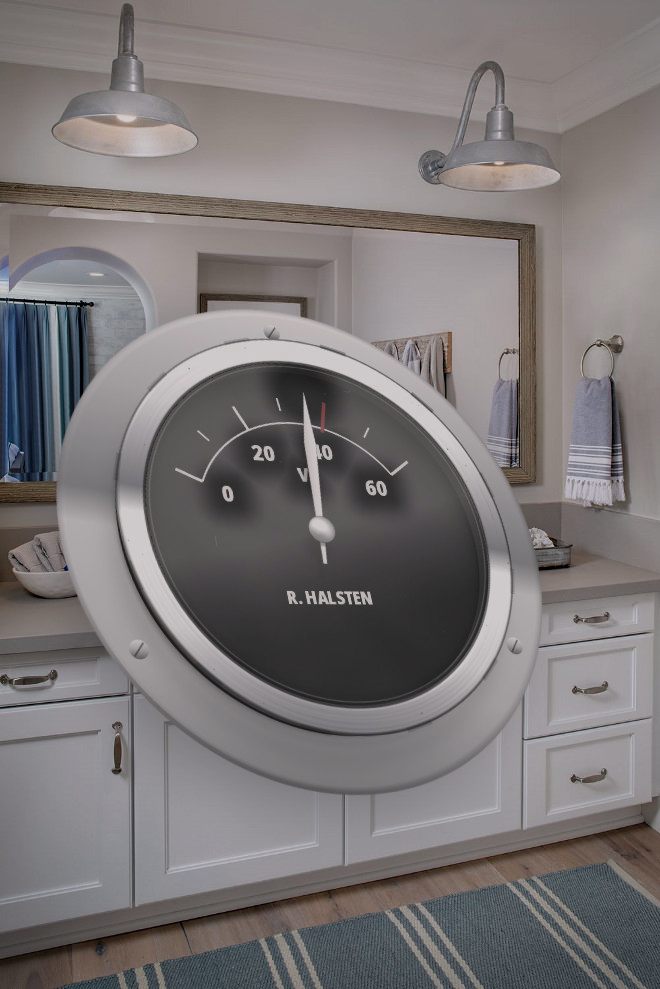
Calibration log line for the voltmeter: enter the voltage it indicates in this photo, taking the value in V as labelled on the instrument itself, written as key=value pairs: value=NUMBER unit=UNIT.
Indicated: value=35 unit=V
